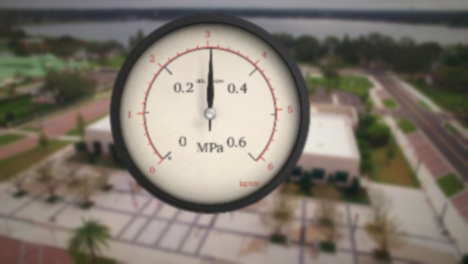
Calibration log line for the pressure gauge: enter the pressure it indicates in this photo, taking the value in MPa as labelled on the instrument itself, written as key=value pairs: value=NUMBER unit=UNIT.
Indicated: value=0.3 unit=MPa
